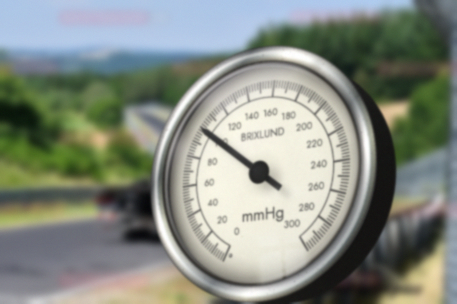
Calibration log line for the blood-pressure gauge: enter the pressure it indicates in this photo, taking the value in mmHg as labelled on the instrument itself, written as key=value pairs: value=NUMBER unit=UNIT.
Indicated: value=100 unit=mmHg
